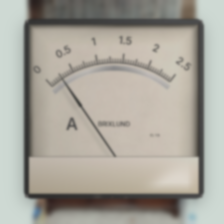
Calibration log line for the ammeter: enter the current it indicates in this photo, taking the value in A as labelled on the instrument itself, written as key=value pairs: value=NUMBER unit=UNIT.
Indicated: value=0.25 unit=A
